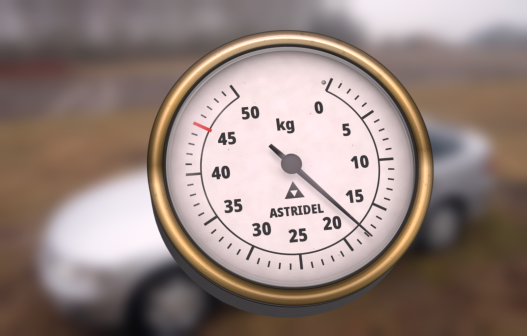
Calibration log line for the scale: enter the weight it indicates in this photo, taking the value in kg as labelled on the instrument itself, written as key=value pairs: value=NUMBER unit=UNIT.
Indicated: value=18 unit=kg
